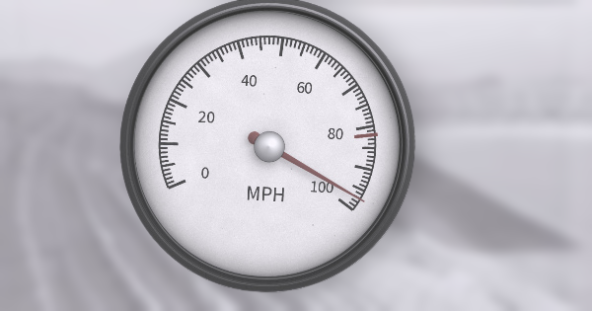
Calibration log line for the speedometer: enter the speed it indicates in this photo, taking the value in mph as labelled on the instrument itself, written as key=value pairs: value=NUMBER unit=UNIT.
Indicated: value=97 unit=mph
